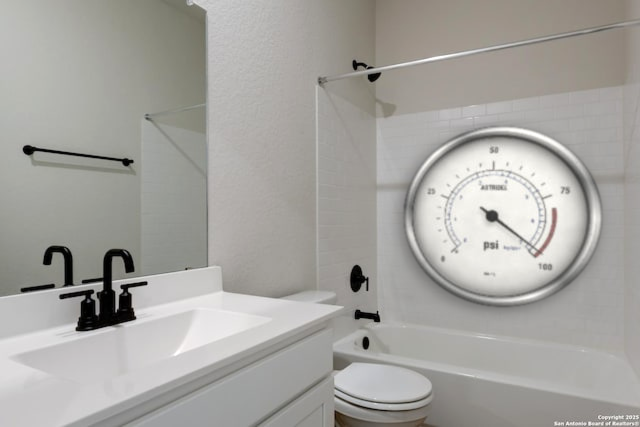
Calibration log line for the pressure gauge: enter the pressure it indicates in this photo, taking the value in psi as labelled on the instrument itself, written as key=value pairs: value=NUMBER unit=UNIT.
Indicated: value=97.5 unit=psi
